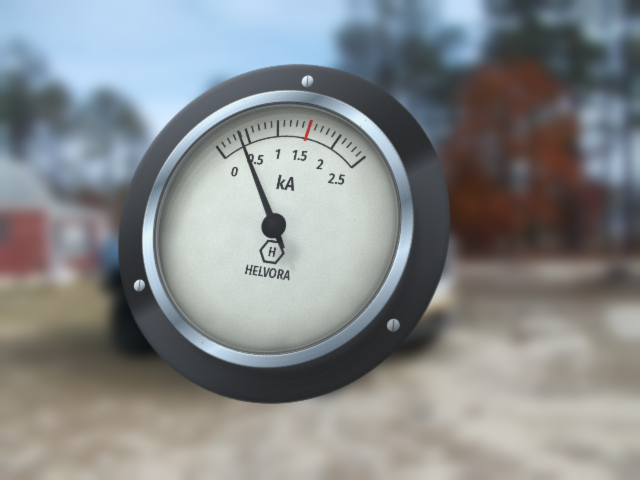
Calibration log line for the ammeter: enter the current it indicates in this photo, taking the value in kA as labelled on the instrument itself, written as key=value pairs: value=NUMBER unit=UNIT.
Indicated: value=0.4 unit=kA
